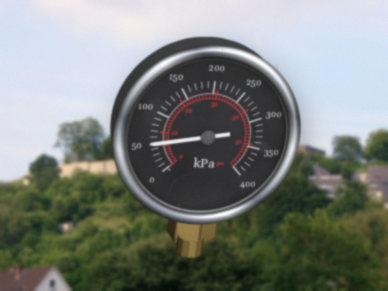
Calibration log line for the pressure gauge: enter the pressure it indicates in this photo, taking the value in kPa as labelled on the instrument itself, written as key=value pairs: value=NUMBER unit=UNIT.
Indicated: value=50 unit=kPa
